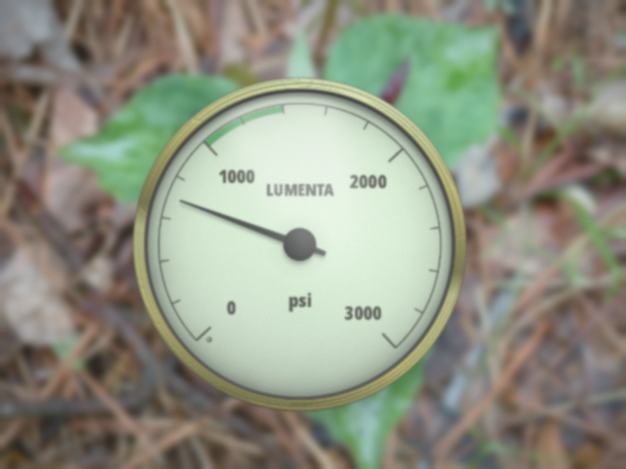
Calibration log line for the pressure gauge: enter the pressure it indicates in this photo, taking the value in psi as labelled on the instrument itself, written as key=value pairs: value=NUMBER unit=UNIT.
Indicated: value=700 unit=psi
